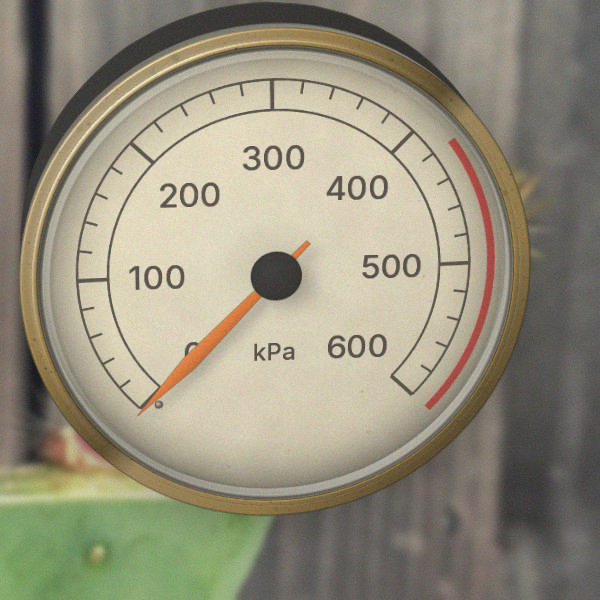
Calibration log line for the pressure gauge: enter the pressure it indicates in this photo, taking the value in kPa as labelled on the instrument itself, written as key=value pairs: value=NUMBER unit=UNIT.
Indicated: value=0 unit=kPa
